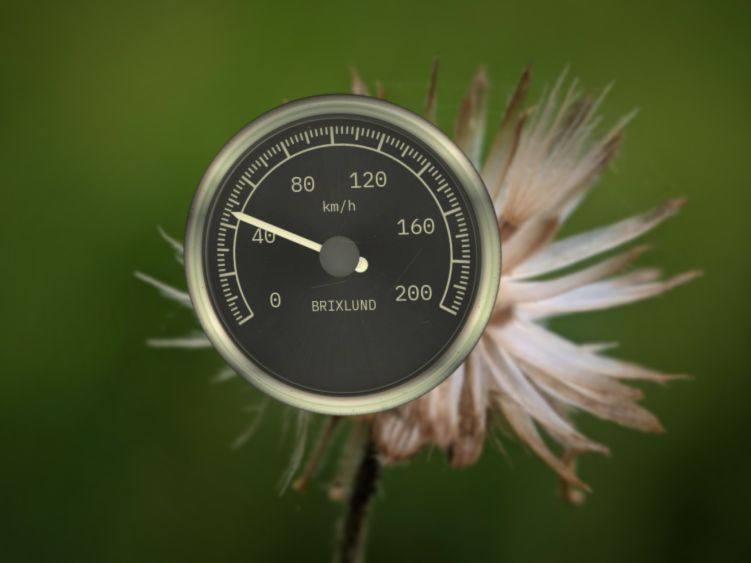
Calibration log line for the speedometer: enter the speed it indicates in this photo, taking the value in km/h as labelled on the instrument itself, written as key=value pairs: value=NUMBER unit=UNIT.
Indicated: value=46 unit=km/h
